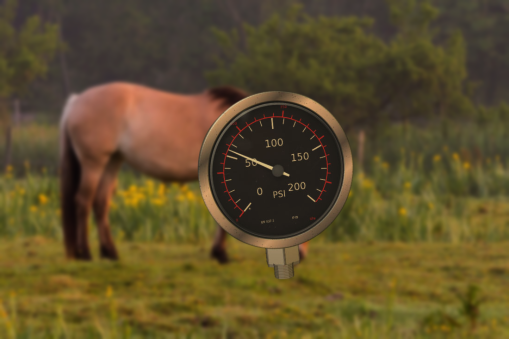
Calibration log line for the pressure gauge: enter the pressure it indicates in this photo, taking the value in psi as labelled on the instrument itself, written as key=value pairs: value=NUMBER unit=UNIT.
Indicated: value=55 unit=psi
